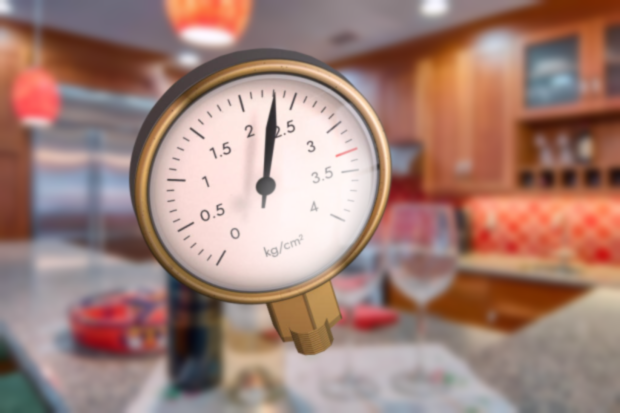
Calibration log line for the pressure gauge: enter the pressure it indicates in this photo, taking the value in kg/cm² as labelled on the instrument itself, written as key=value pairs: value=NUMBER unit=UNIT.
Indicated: value=2.3 unit=kg/cm²
